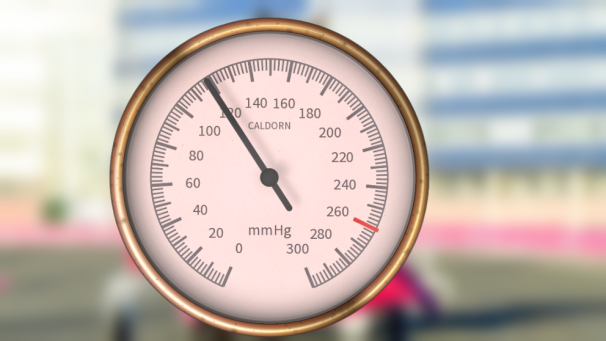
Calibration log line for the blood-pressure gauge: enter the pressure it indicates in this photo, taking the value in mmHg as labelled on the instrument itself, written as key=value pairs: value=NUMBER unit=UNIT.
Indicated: value=118 unit=mmHg
